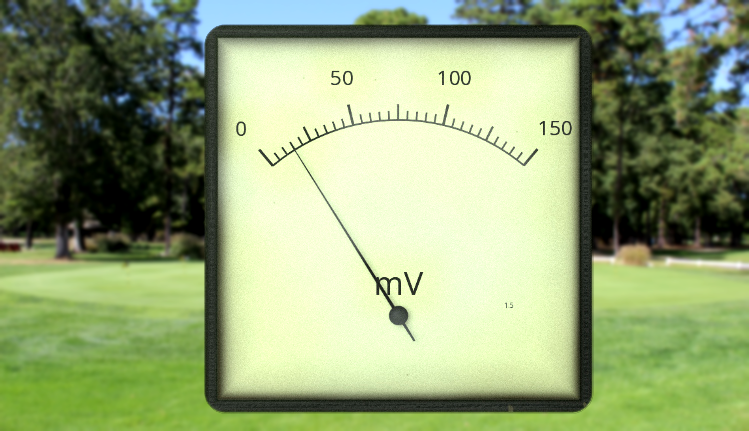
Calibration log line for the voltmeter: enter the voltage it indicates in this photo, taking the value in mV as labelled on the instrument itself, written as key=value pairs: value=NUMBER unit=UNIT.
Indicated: value=15 unit=mV
